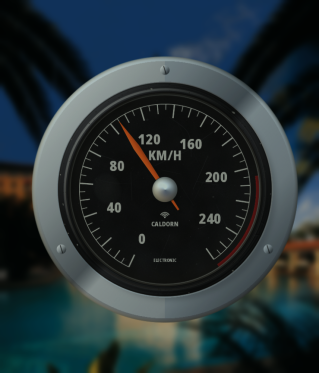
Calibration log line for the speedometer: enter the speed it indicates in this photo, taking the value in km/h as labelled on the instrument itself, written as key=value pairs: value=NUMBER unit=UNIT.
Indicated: value=105 unit=km/h
